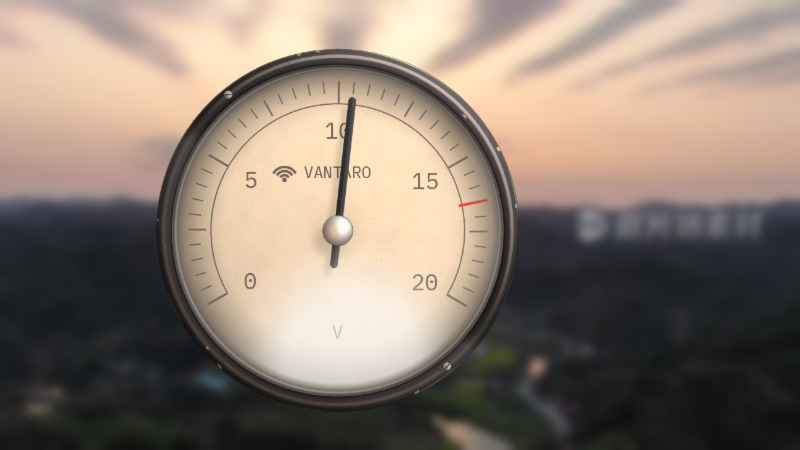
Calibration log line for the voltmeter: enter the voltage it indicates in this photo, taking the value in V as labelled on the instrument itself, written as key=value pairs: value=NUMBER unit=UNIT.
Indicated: value=10.5 unit=V
